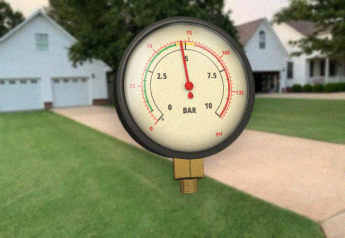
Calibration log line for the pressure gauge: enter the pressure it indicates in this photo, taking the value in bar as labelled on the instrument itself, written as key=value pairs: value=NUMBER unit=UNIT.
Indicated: value=4.75 unit=bar
